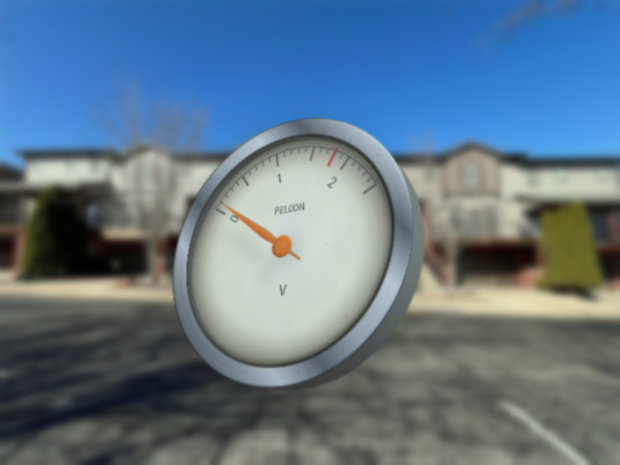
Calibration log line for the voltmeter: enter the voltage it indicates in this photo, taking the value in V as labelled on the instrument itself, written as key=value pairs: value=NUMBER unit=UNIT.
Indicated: value=0.1 unit=V
